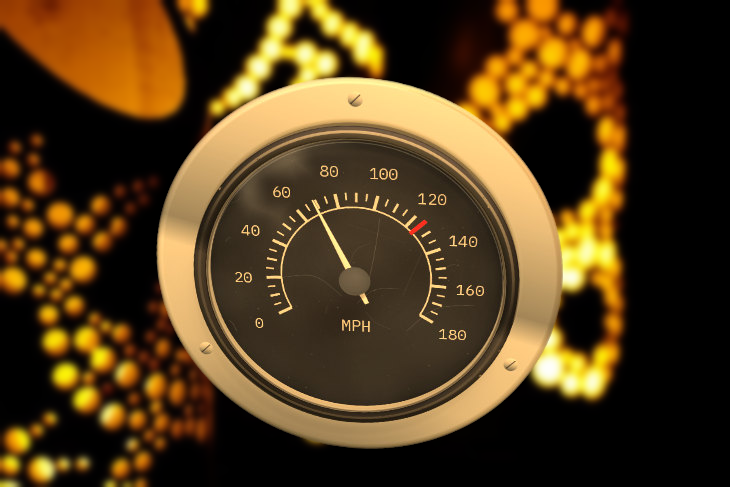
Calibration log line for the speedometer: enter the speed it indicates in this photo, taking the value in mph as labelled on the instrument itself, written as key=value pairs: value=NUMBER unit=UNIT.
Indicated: value=70 unit=mph
